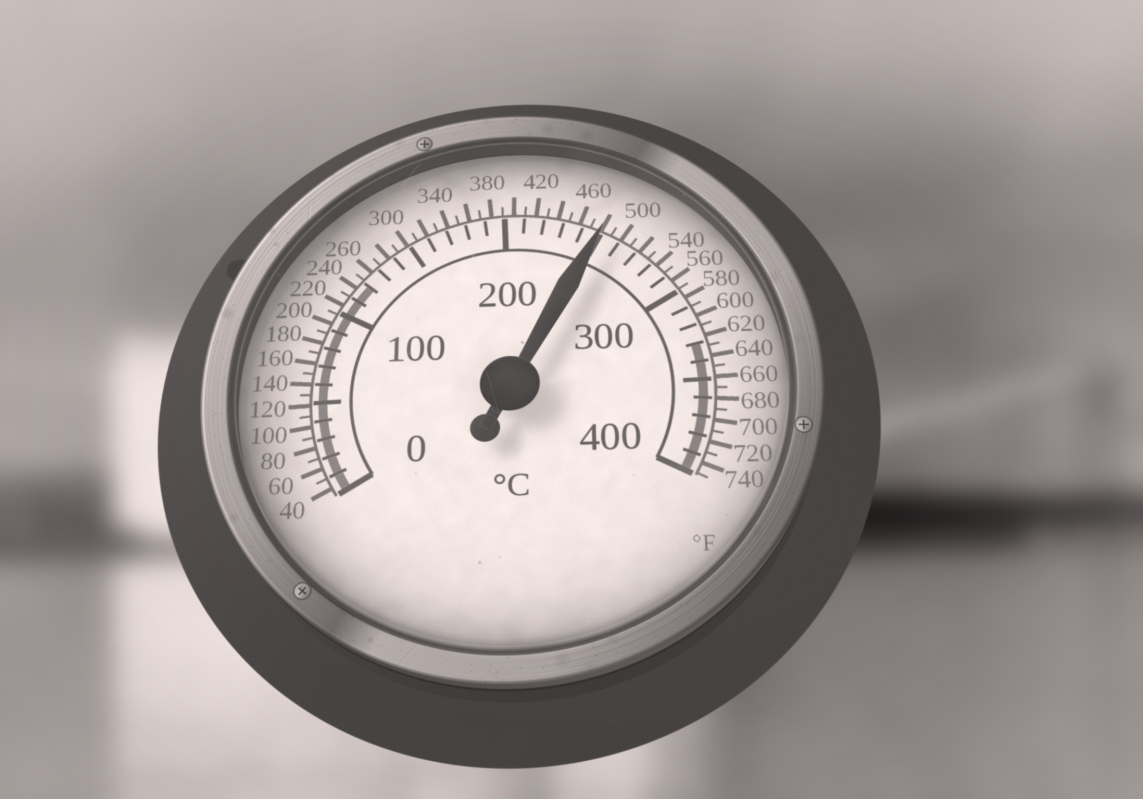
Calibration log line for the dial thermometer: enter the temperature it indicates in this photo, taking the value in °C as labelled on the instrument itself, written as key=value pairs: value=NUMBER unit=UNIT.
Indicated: value=250 unit=°C
